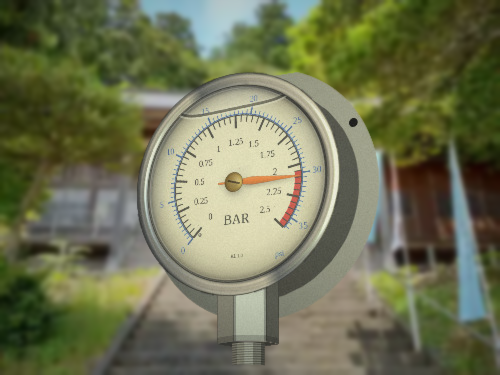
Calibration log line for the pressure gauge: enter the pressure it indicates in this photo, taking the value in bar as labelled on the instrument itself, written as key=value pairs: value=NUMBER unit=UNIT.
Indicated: value=2.1 unit=bar
